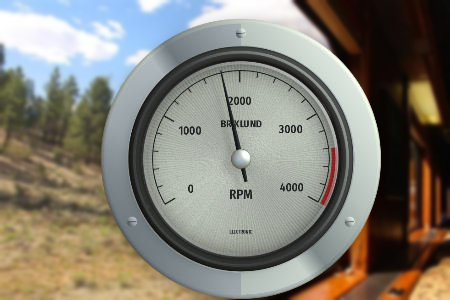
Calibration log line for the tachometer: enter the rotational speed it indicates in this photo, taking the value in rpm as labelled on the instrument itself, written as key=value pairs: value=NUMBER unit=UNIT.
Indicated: value=1800 unit=rpm
